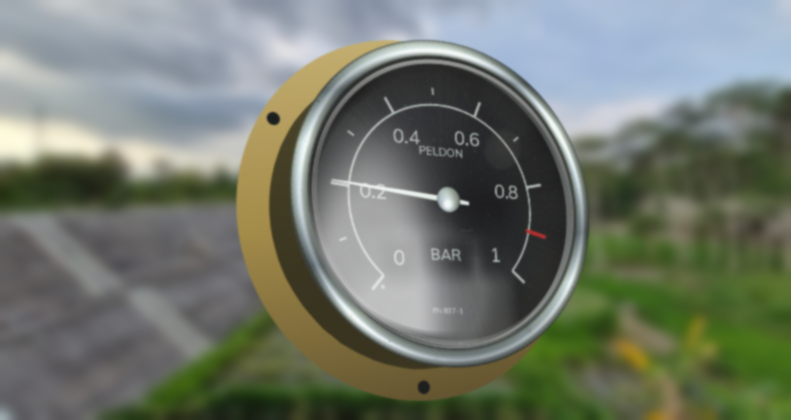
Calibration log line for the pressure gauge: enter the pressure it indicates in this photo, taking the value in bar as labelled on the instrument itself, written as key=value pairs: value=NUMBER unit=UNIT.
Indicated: value=0.2 unit=bar
